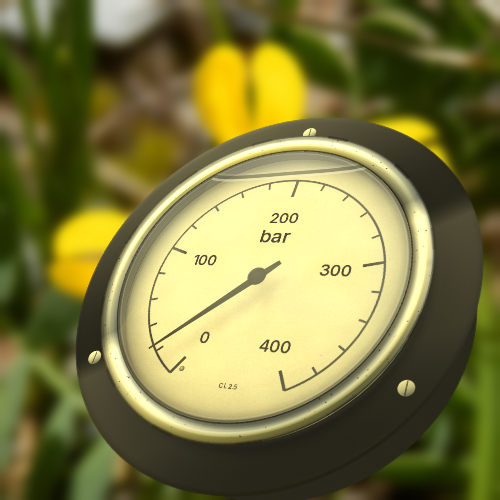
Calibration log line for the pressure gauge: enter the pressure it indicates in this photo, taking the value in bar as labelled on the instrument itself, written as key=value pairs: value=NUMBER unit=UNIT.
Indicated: value=20 unit=bar
